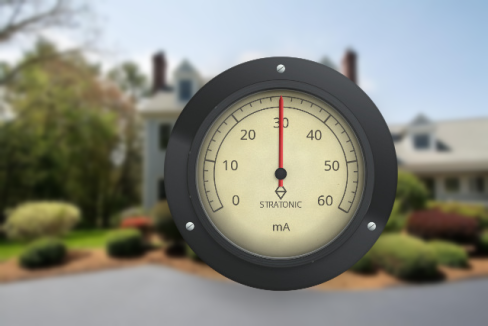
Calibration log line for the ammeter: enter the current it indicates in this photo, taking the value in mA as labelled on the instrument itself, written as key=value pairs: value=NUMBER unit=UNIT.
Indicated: value=30 unit=mA
